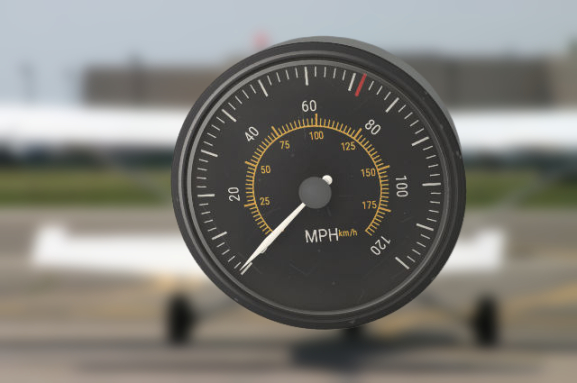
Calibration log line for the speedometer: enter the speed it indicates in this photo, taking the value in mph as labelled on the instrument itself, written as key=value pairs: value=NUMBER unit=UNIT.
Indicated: value=1 unit=mph
